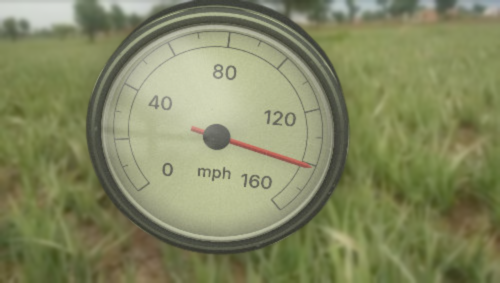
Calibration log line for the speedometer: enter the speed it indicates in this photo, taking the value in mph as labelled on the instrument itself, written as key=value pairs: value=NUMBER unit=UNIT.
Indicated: value=140 unit=mph
